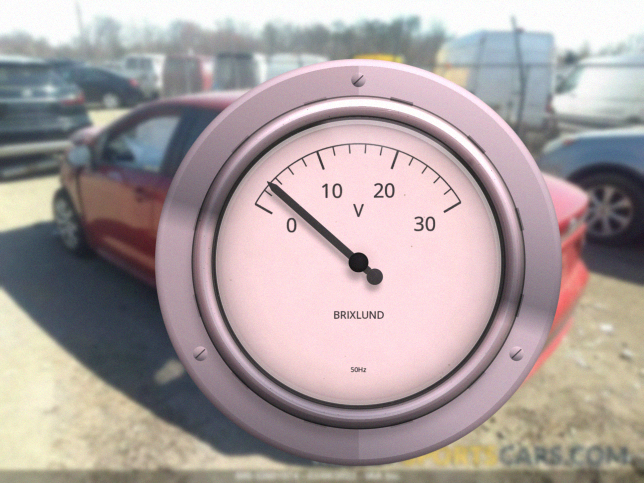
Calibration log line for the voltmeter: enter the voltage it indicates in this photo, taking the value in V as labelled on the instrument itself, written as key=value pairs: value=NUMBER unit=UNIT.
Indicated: value=3 unit=V
